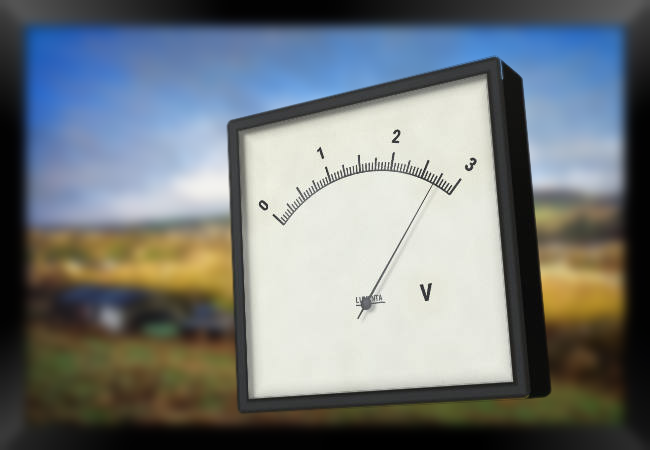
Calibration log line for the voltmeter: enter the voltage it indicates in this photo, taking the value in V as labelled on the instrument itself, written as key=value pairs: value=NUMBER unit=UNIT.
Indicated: value=2.75 unit=V
